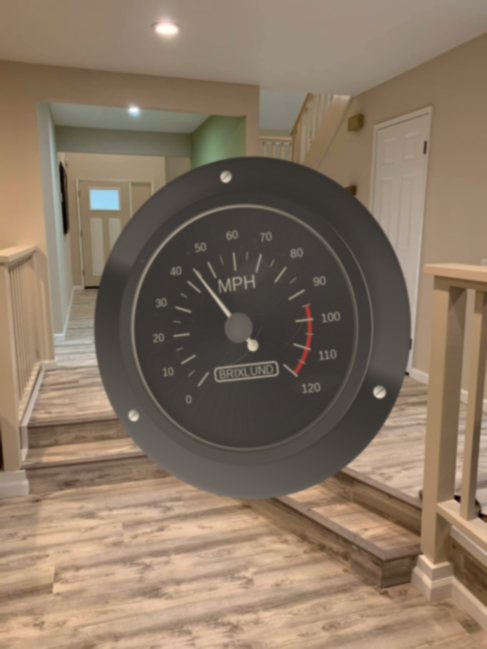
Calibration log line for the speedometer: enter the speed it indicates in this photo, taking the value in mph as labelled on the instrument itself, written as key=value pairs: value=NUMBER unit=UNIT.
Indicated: value=45 unit=mph
